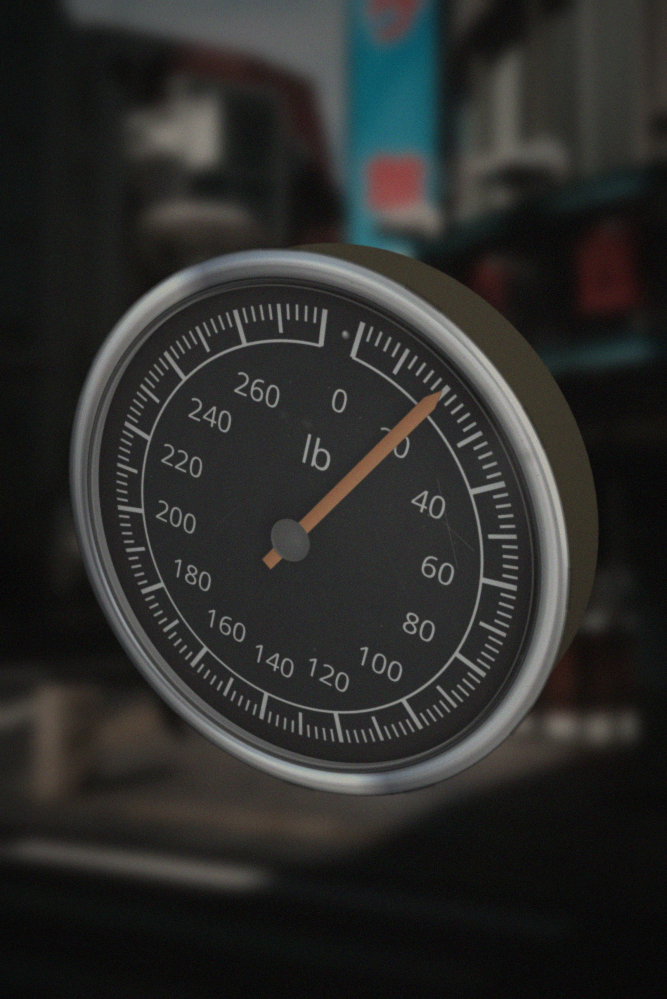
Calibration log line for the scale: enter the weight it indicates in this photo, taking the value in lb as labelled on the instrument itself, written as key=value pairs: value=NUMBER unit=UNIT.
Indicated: value=20 unit=lb
